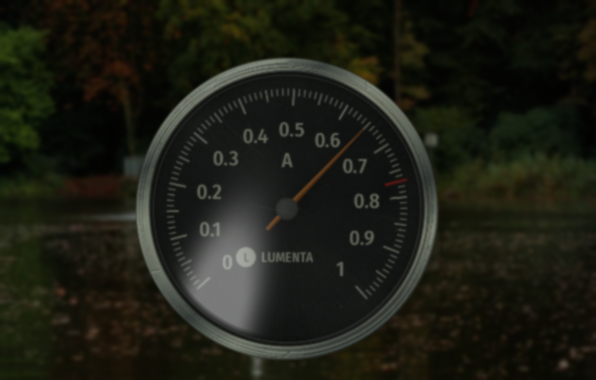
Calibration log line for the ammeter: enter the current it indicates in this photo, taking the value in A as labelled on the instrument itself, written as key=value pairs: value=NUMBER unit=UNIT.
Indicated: value=0.65 unit=A
